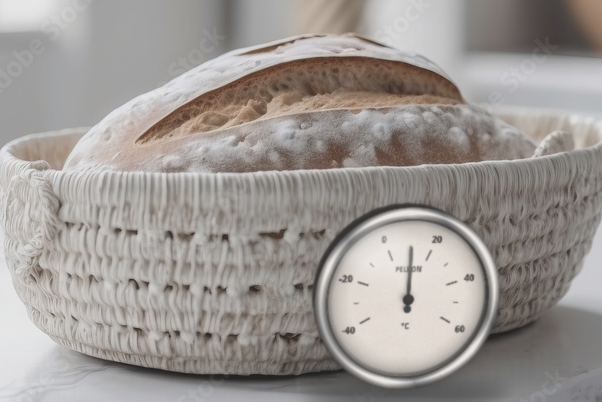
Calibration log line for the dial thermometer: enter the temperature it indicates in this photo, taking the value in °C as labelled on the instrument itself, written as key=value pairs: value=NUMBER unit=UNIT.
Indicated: value=10 unit=°C
